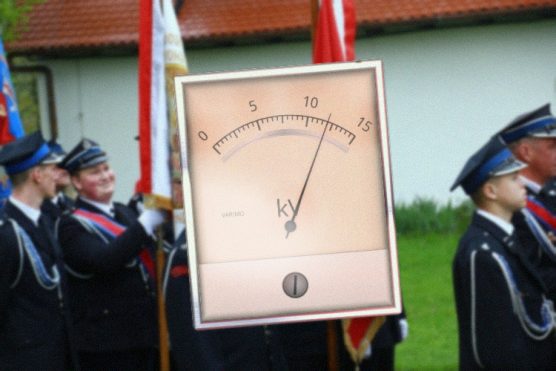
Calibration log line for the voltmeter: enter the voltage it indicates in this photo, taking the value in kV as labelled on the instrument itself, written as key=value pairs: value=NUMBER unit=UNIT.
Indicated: value=12 unit=kV
